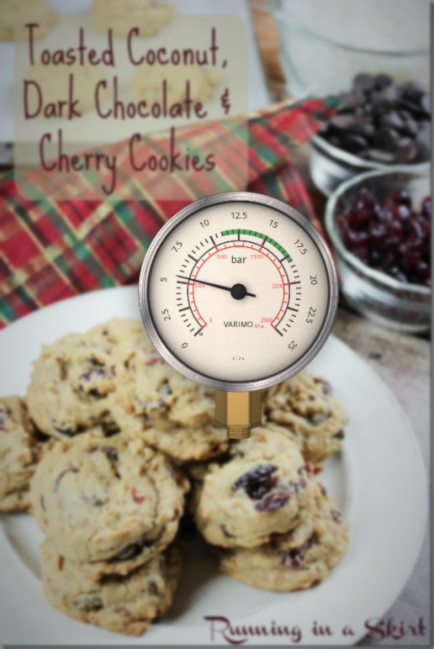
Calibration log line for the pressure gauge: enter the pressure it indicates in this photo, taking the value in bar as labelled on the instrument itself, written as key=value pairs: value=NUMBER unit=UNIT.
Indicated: value=5.5 unit=bar
